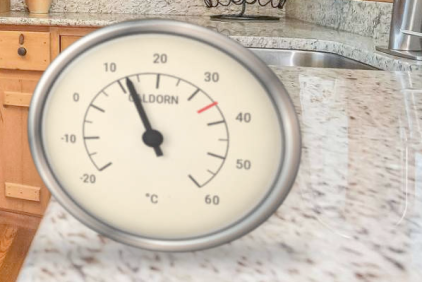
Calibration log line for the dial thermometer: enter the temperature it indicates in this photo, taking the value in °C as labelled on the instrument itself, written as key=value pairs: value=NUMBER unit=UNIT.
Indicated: value=12.5 unit=°C
